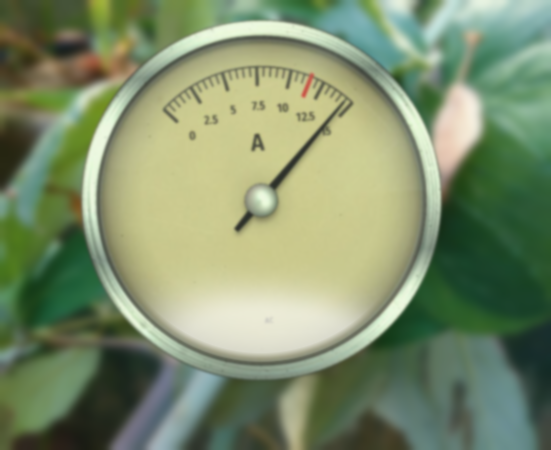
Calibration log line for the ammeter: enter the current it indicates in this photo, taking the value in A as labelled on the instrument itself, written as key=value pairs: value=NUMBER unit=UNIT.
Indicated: value=14.5 unit=A
